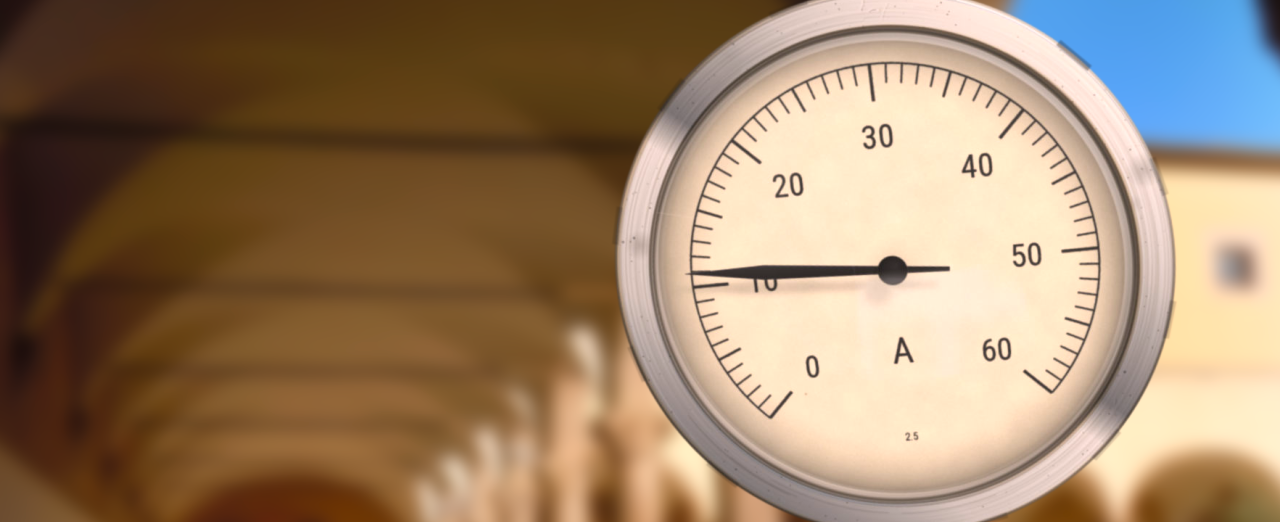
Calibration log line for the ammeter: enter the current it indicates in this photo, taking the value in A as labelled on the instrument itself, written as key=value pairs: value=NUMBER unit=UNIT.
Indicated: value=11 unit=A
